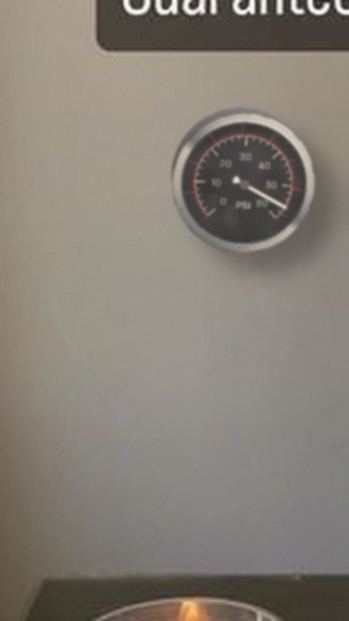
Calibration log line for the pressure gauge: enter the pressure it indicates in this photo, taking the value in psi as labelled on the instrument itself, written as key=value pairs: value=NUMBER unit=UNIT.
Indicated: value=56 unit=psi
